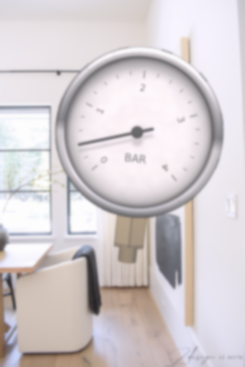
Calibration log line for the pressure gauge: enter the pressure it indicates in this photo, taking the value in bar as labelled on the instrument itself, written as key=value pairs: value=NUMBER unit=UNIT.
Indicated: value=0.4 unit=bar
